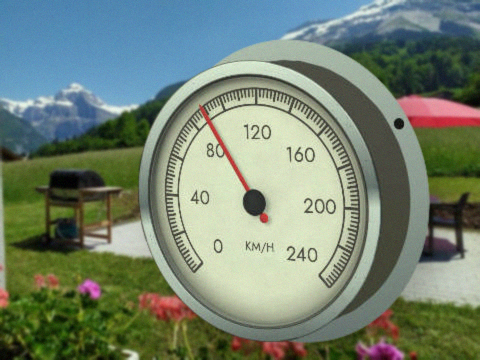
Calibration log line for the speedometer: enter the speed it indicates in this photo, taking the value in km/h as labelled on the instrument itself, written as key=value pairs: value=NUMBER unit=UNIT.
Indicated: value=90 unit=km/h
